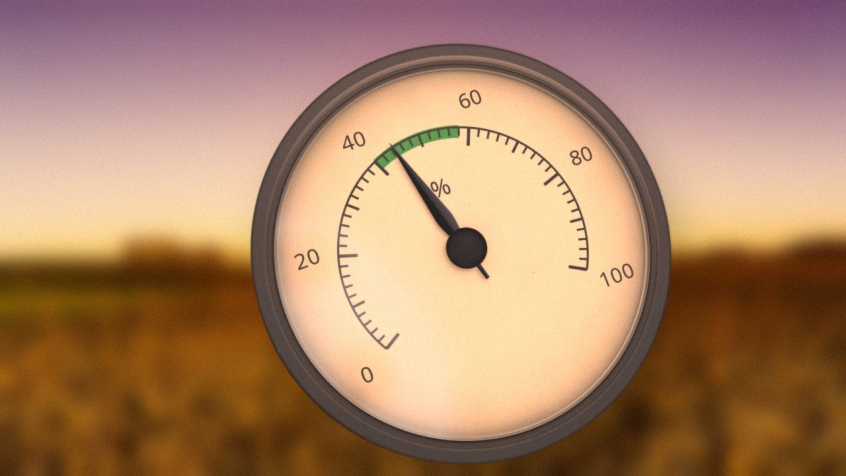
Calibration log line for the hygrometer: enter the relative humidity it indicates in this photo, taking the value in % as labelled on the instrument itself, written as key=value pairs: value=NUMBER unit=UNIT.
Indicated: value=44 unit=%
